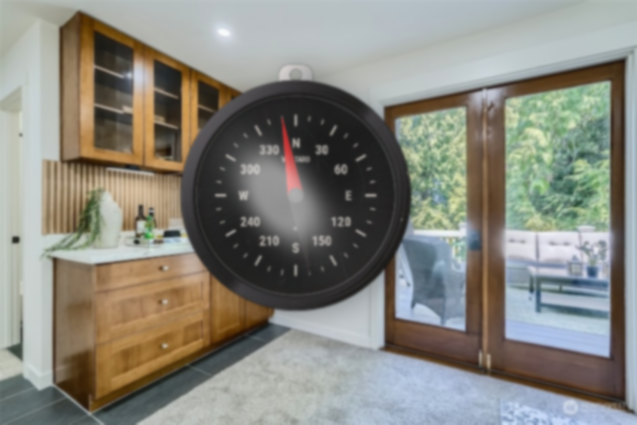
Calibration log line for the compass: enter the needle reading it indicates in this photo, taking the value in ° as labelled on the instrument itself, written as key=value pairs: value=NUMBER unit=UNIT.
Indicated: value=350 unit=°
